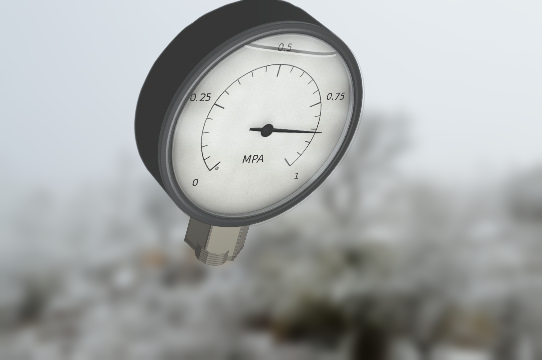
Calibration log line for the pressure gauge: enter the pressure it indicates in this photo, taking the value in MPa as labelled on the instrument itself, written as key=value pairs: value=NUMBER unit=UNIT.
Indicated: value=0.85 unit=MPa
